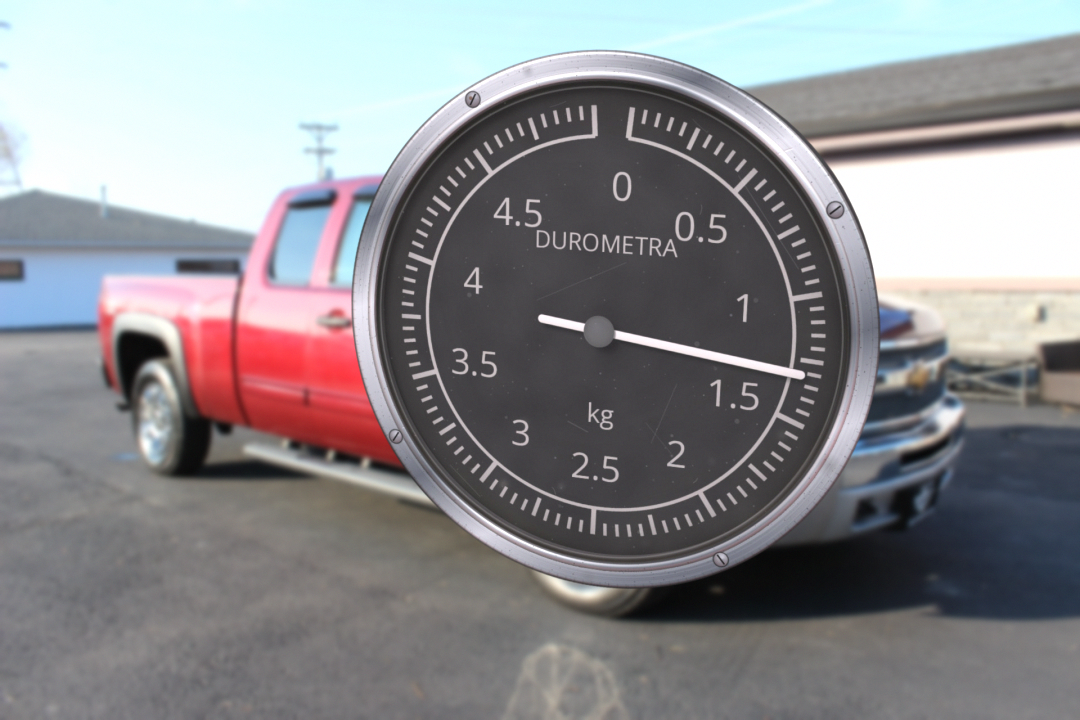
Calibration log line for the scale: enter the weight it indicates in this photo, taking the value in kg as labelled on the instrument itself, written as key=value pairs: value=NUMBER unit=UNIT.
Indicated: value=1.3 unit=kg
